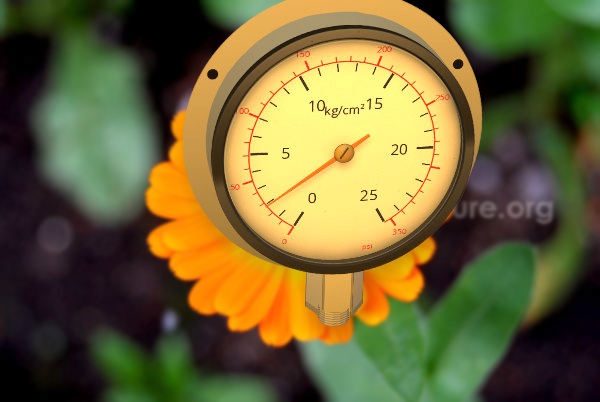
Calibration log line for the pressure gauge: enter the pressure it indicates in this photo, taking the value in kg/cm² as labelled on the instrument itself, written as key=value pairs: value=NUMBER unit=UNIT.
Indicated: value=2 unit=kg/cm²
